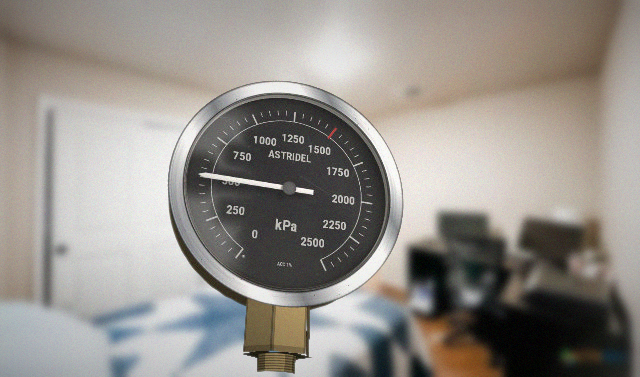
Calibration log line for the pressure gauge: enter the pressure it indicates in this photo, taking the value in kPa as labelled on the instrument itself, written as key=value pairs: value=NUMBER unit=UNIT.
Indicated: value=500 unit=kPa
